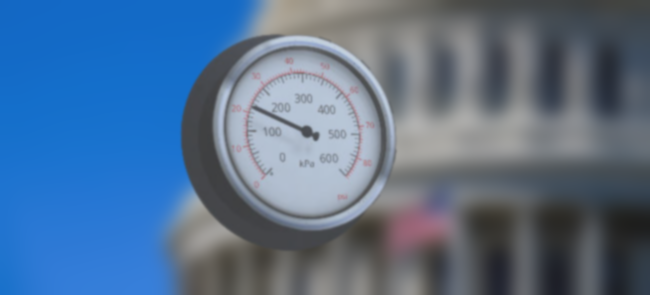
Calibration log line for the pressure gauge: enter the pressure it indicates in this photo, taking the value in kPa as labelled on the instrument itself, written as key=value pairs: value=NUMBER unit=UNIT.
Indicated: value=150 unit=kPa
